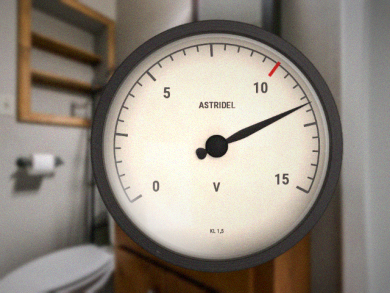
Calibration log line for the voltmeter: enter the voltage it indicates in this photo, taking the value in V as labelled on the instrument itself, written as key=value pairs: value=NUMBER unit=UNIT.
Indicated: value=11.75 unit=V
